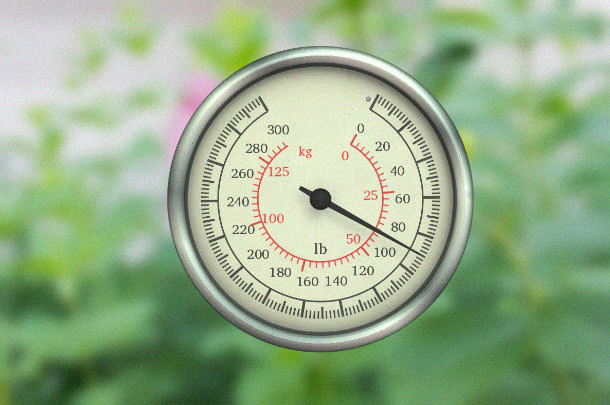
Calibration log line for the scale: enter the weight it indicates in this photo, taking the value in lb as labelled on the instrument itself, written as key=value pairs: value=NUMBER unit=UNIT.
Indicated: value=90 unit=lb
